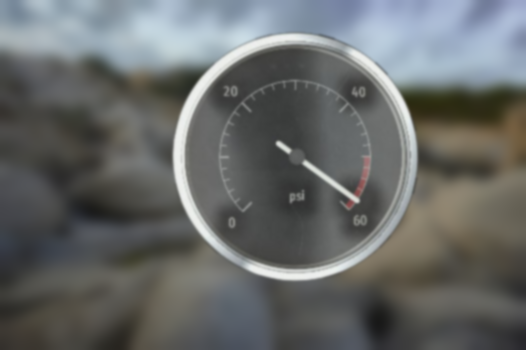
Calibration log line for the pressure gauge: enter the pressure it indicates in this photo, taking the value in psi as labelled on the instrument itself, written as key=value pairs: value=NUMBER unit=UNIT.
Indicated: value=58 unit=psi
